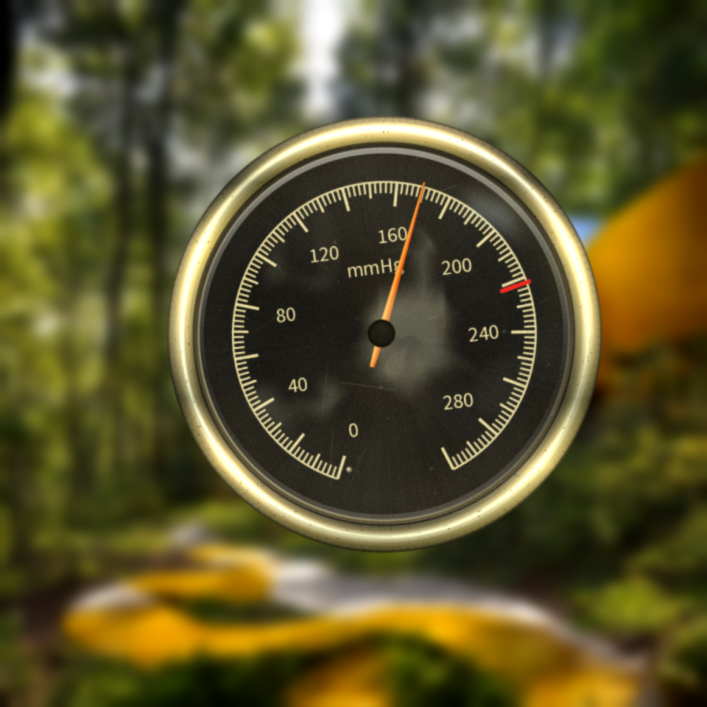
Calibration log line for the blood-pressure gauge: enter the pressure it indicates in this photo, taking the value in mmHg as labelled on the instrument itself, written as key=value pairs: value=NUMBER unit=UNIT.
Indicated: value=170 unit=mmHg
